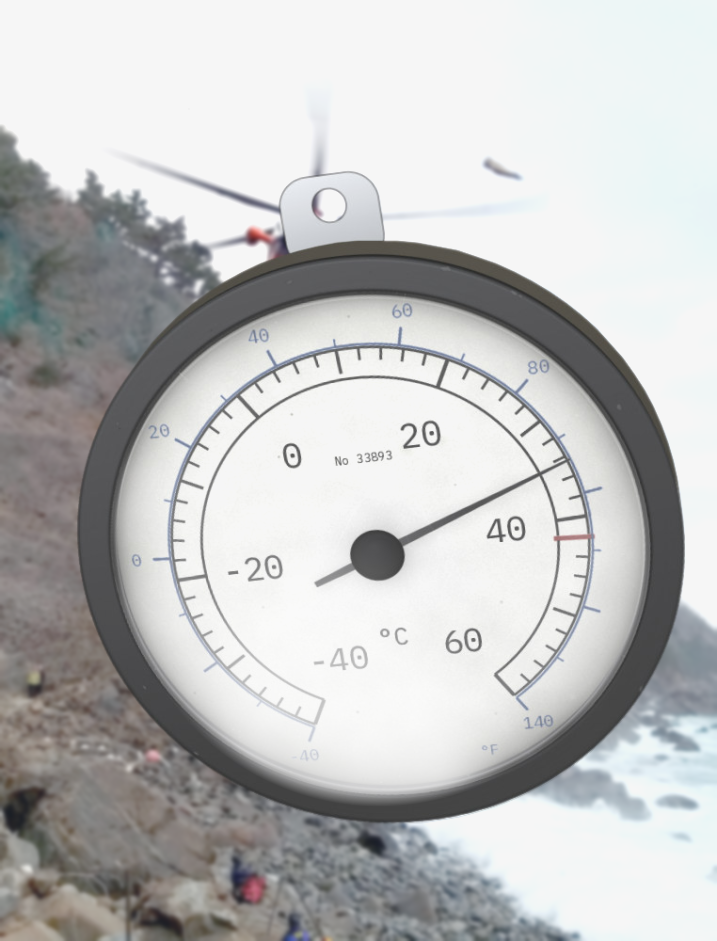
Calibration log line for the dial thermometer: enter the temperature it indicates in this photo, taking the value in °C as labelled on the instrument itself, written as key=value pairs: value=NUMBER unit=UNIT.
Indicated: value=34 unit=°C
